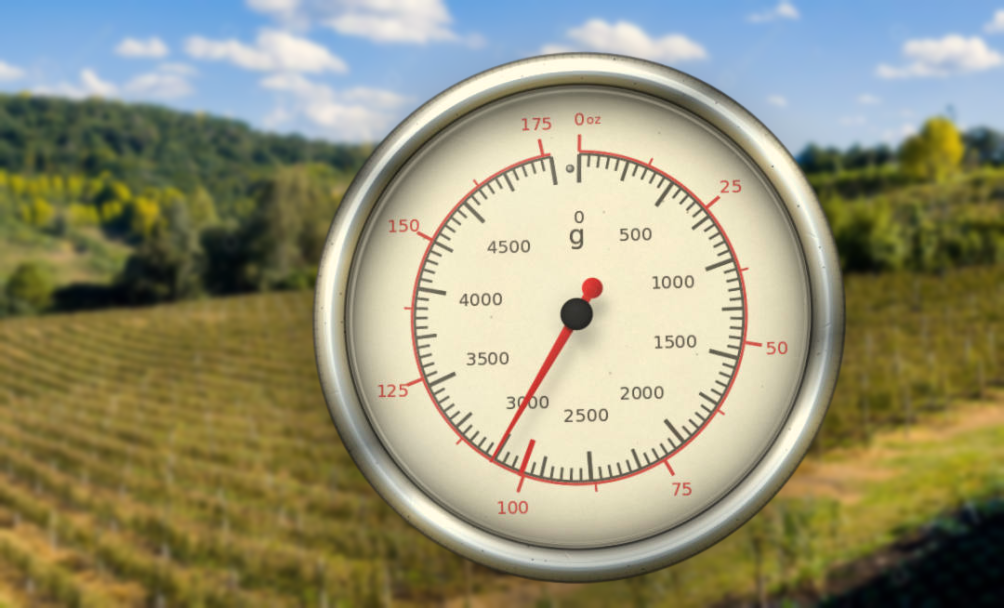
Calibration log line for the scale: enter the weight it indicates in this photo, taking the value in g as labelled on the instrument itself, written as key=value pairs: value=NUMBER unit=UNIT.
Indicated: value=3000 unit=g
